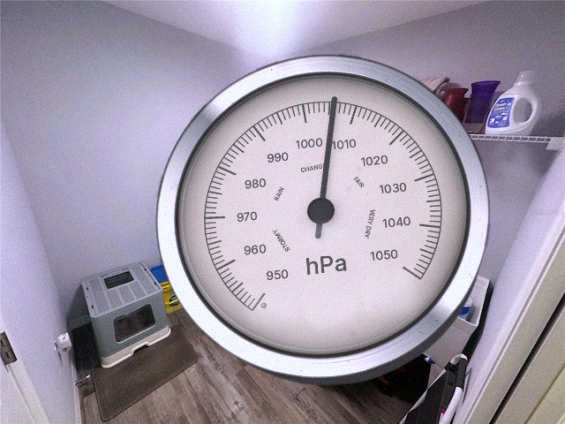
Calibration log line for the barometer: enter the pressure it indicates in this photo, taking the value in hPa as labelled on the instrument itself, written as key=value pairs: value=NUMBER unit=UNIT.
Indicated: value=1006 unit=hPa
